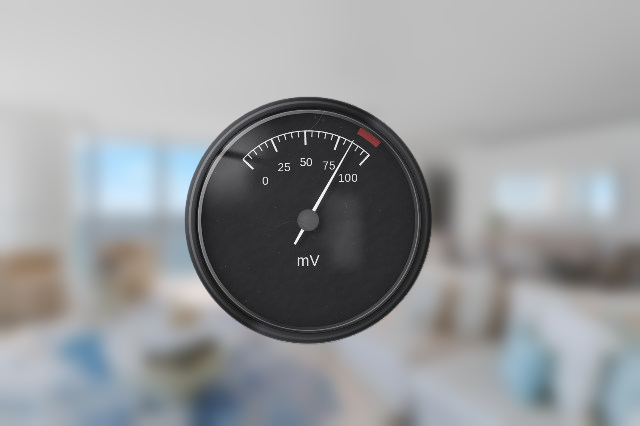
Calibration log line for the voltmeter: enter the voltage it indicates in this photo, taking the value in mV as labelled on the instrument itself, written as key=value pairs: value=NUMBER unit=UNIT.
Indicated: value=85 unit=mV
